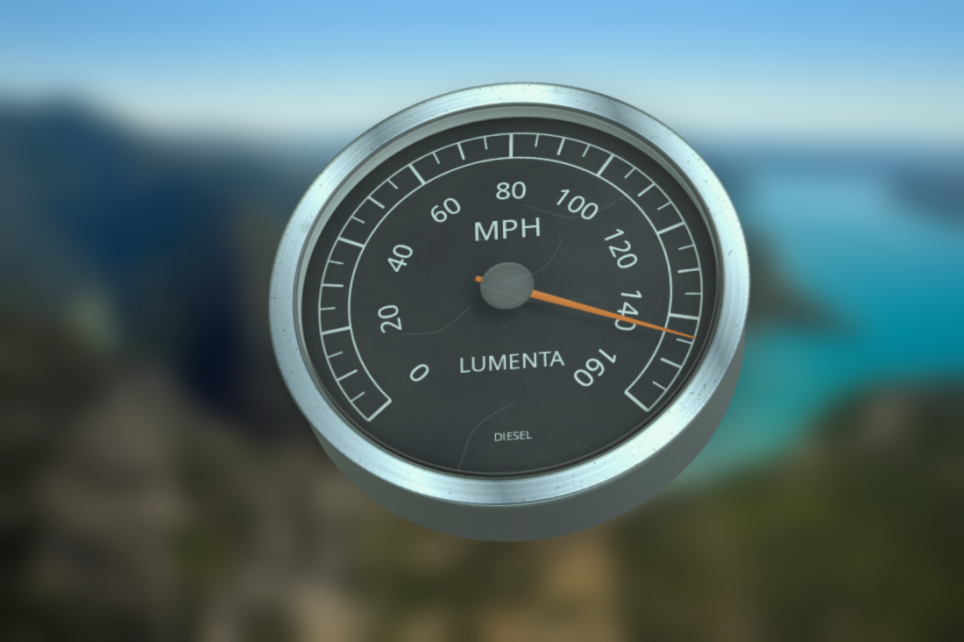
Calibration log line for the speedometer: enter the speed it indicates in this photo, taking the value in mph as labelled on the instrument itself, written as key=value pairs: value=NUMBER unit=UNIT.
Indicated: value=145 unit=mph
